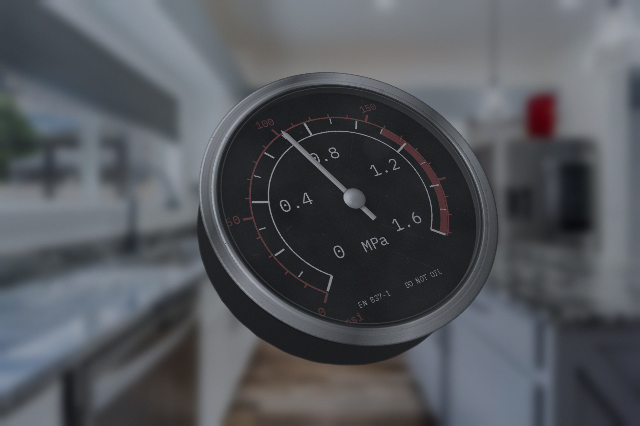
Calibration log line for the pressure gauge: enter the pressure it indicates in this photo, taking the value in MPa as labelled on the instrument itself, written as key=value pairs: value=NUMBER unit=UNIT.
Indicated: value=0.7 unit=MPa
